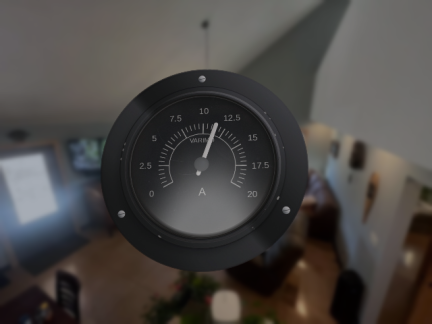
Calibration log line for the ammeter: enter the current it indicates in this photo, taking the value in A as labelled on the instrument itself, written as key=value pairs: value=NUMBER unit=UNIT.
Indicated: value=11.5 unit=A
